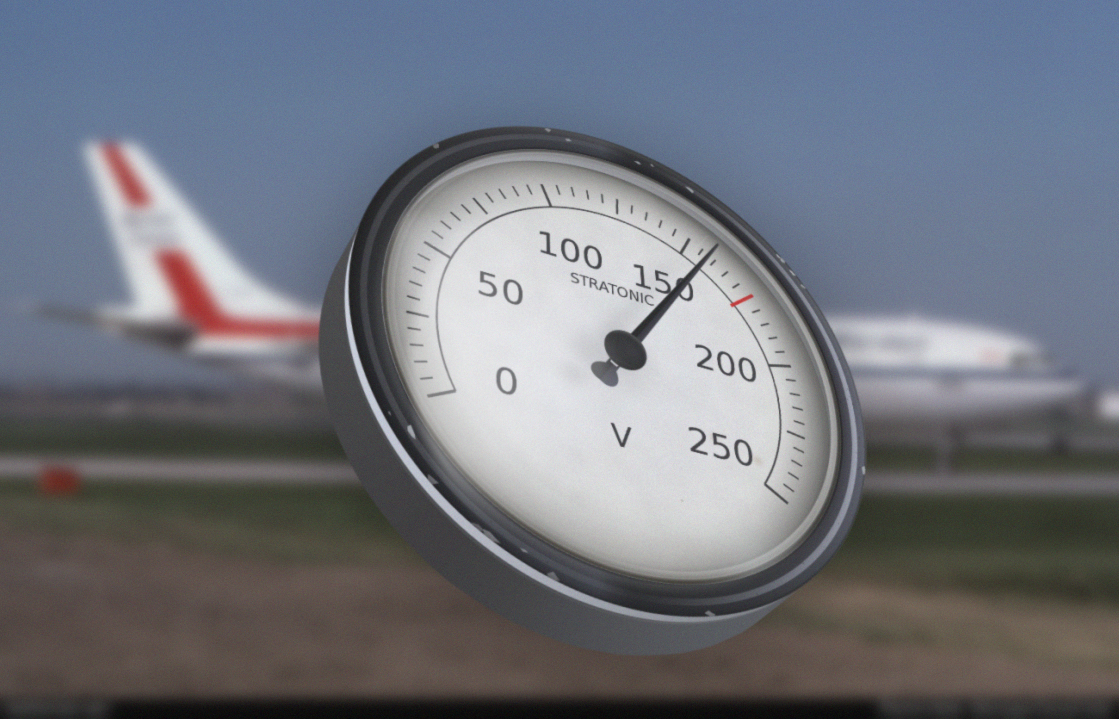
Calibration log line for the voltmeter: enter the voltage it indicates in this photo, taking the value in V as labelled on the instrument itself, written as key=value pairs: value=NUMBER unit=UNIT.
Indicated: value=157.5 unit=V
